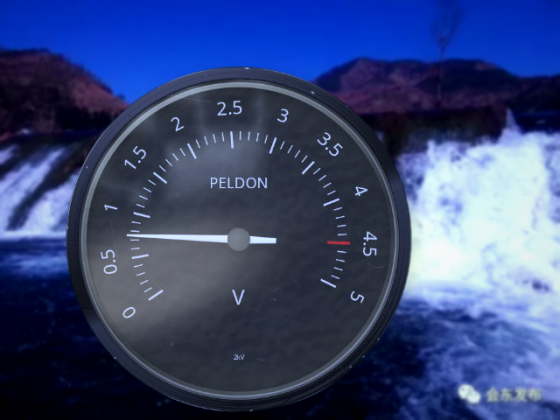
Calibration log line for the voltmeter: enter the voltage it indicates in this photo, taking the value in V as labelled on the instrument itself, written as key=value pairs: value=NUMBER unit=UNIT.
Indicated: value=0.75 unit=V
